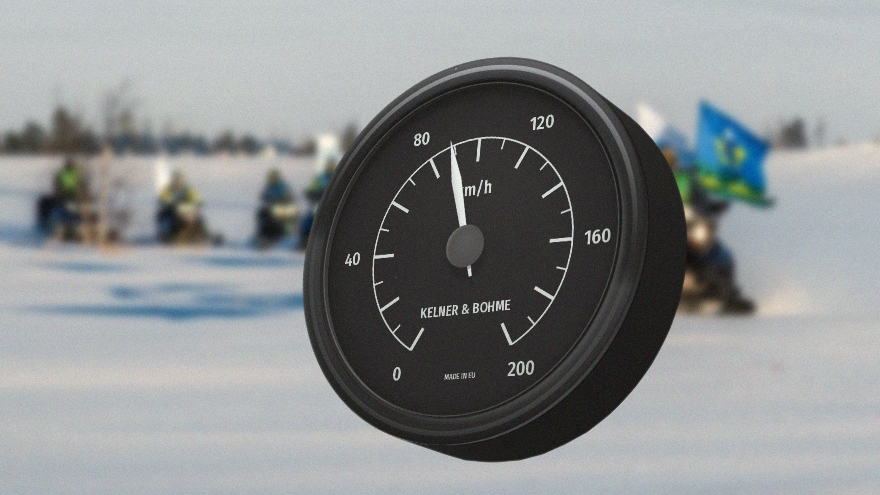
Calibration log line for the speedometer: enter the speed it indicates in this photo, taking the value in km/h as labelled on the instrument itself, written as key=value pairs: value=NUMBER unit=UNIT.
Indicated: value=90 unit=km/h
